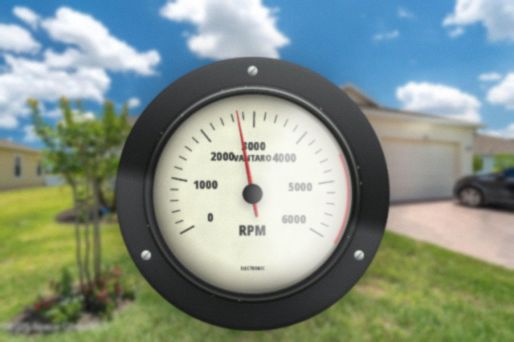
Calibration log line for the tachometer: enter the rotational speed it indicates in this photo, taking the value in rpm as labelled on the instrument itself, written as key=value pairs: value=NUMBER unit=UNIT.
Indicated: value=2700 unit=rpm
